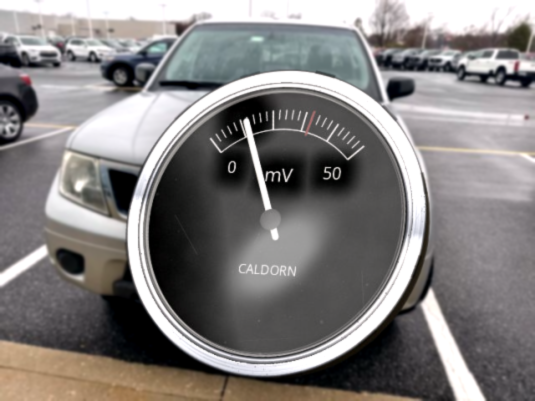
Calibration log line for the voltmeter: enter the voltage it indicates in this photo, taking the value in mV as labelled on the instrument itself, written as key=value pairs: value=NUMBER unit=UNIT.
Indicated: value=12 unit=mV
